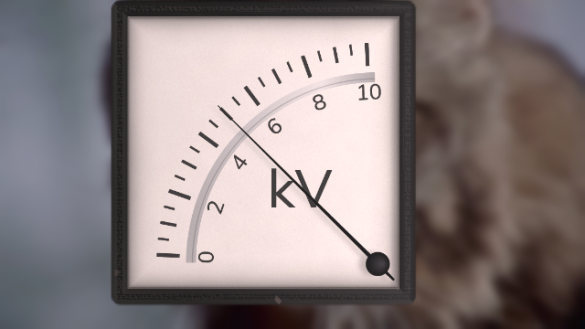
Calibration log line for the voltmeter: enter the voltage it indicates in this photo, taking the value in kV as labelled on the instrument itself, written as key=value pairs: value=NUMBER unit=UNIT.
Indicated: value=5 unit=kV
